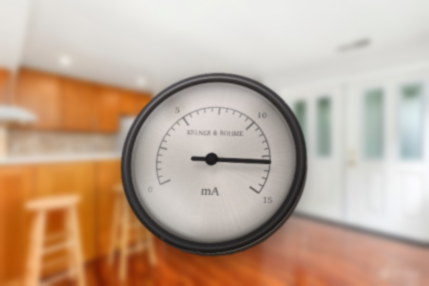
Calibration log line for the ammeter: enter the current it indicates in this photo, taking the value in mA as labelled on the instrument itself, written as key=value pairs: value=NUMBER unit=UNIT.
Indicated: value=13 unit=mA
